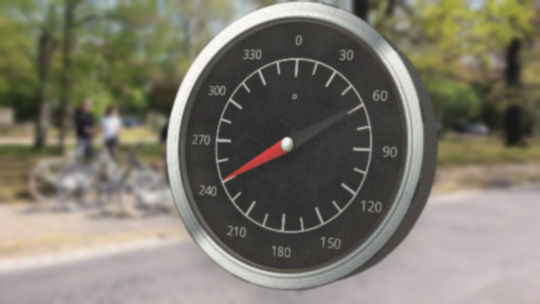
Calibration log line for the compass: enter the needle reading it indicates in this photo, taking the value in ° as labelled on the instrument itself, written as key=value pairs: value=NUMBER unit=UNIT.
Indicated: value=240 unit=°
